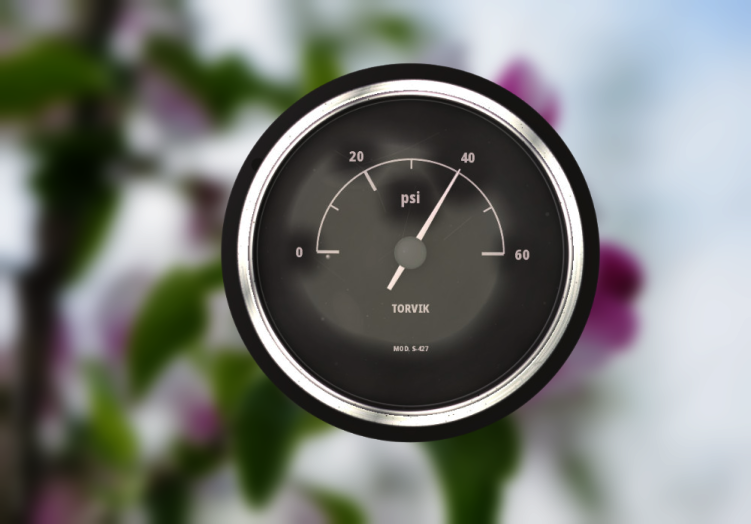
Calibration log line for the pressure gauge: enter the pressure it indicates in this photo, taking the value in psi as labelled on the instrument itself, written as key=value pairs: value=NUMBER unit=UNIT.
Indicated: value=40 unit=psi
